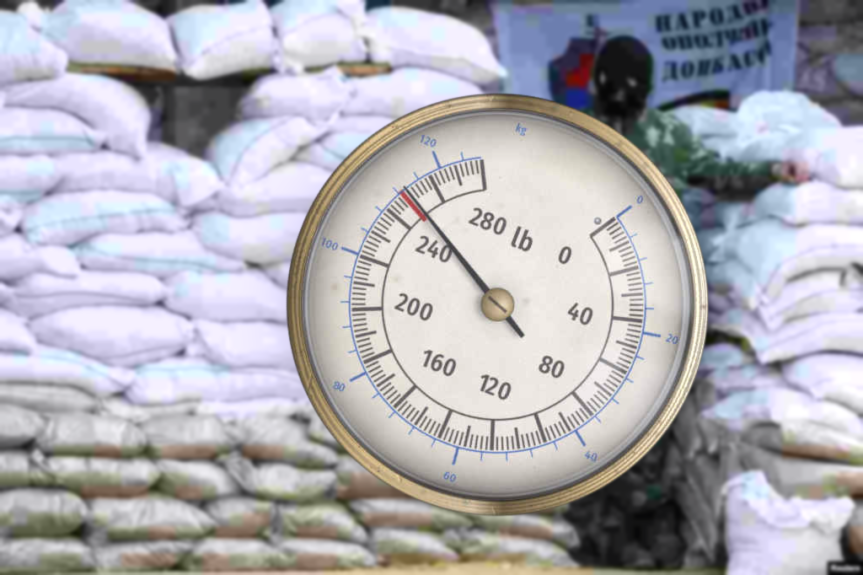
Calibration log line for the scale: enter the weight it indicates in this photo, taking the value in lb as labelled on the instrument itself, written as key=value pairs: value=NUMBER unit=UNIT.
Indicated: value=250 unit=lb
